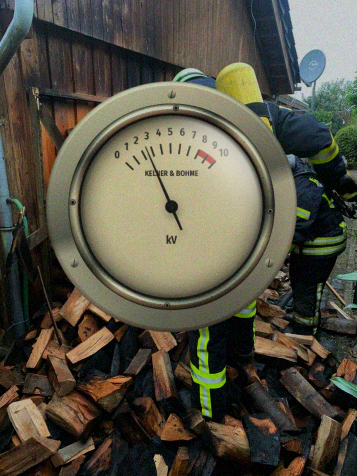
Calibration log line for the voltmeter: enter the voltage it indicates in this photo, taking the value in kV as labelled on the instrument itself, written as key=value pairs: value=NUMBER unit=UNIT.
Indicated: value=2.5 unit=kV
